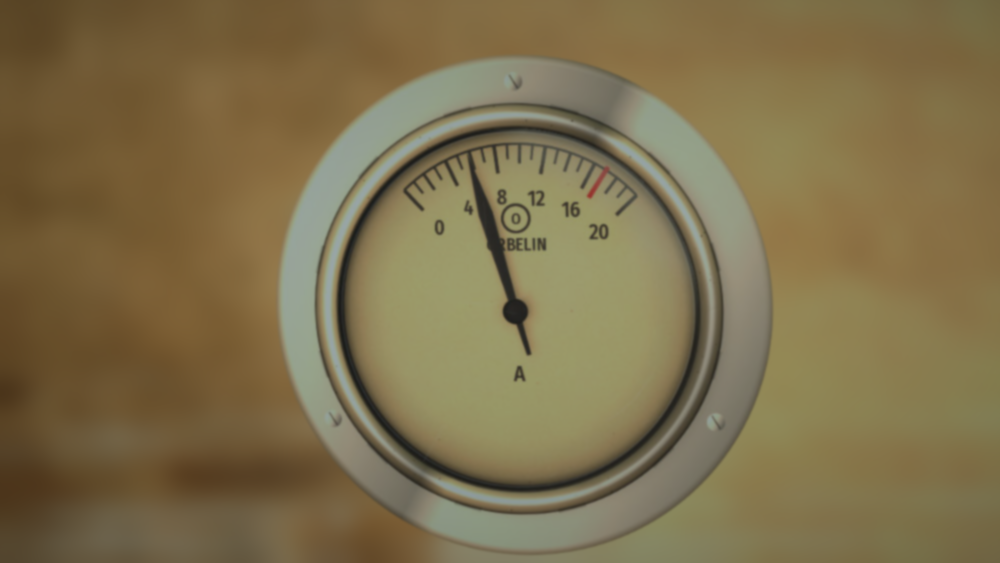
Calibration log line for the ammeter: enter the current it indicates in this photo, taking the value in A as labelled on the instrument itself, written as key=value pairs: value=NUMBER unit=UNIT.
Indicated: value=6 unit=A
